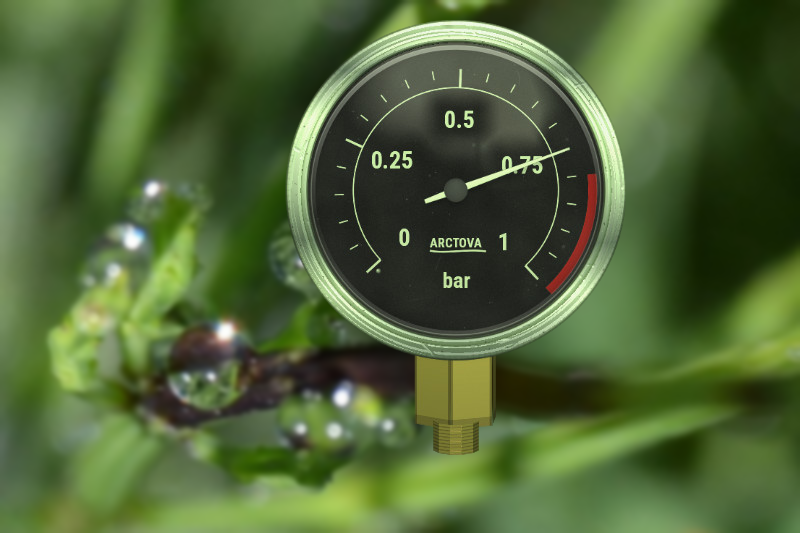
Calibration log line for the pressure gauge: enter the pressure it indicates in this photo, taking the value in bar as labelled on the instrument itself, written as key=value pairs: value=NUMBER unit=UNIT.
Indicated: value=0.75 unit=bar
